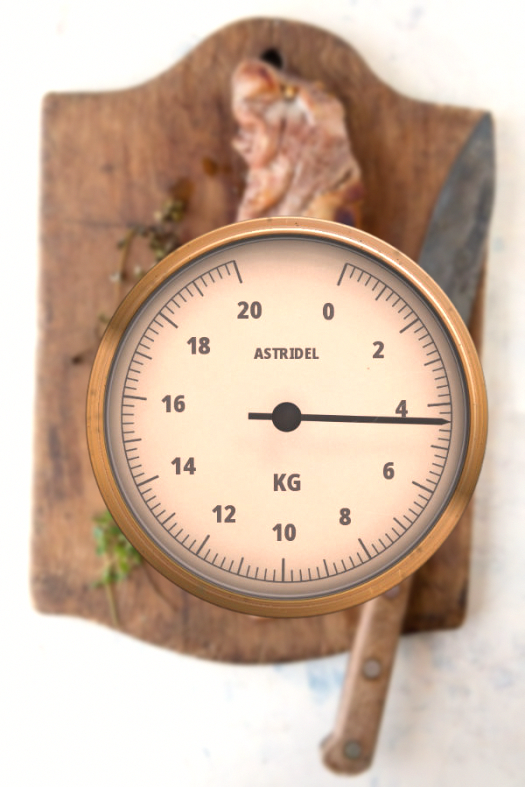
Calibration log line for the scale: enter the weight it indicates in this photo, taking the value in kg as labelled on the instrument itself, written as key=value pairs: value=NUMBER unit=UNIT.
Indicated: value=4.4 unit=kg
